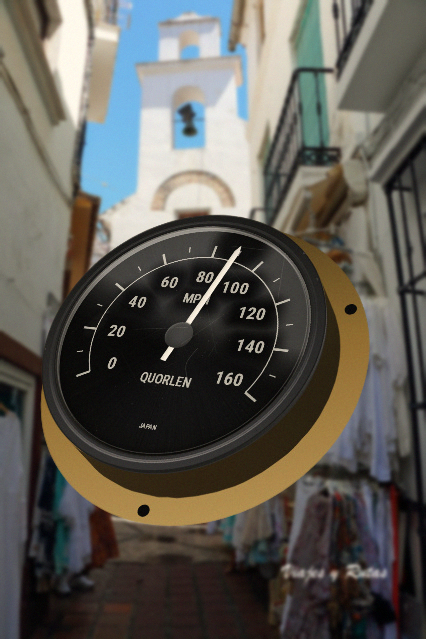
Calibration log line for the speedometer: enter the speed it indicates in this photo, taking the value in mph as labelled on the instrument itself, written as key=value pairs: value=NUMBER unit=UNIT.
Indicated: value=90 unit=mph
